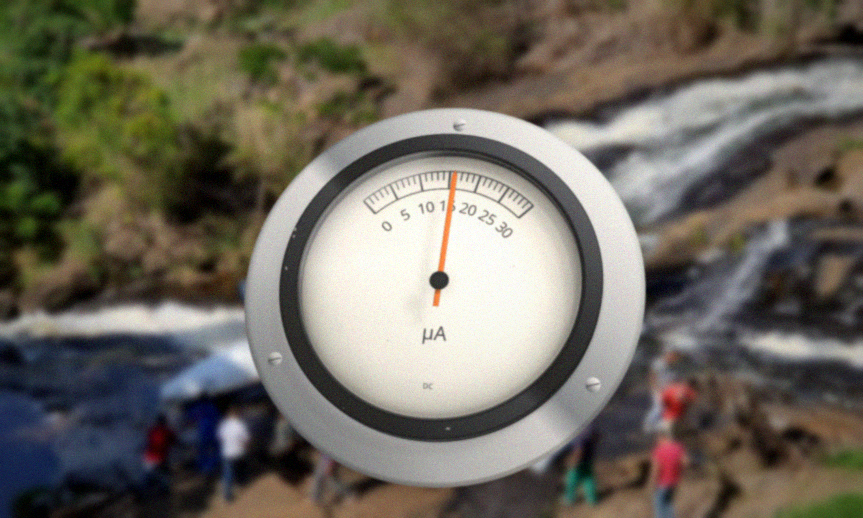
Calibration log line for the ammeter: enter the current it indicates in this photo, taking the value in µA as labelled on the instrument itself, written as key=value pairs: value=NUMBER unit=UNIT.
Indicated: value=16 unit=µA
